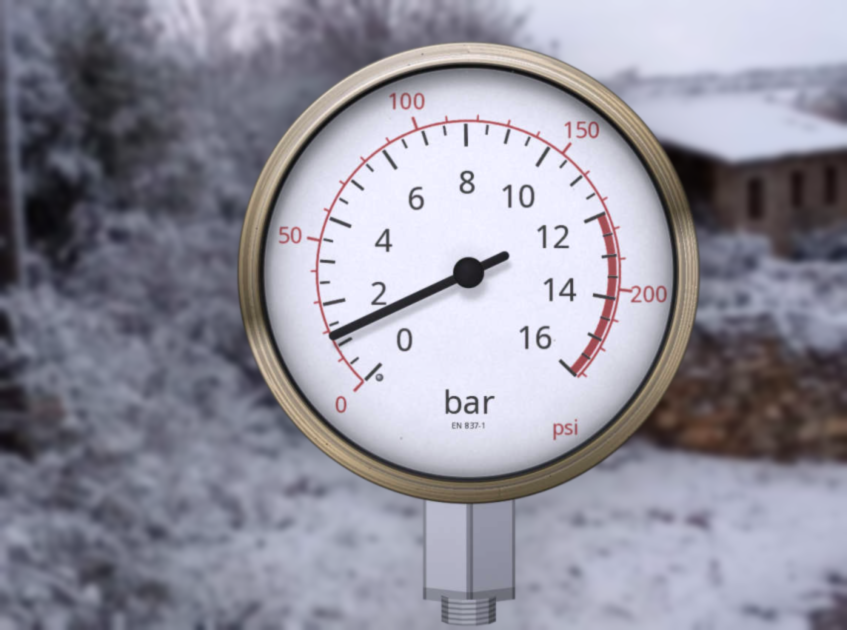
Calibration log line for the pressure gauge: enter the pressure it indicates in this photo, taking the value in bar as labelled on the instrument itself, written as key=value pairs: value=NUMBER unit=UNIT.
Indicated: value=1.25 unit=bar
